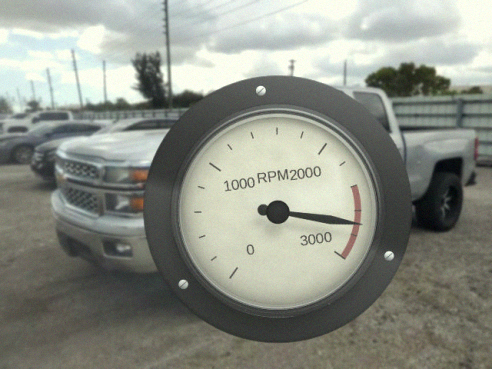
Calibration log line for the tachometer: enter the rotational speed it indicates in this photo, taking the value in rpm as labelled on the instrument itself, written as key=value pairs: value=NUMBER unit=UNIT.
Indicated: value=2700 unit=rpm
